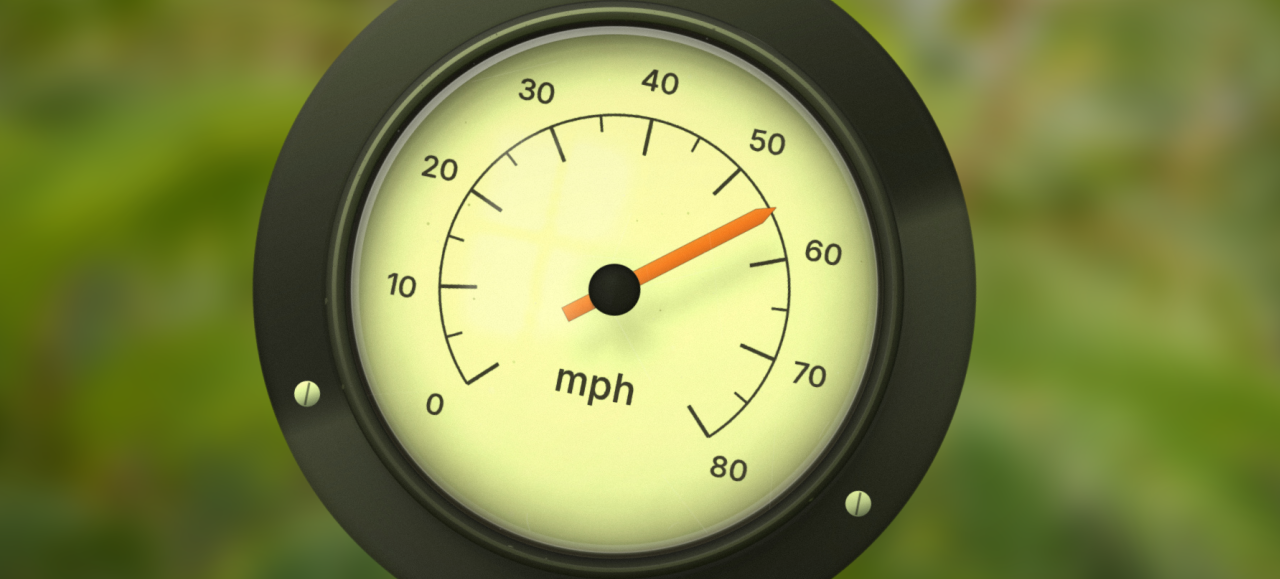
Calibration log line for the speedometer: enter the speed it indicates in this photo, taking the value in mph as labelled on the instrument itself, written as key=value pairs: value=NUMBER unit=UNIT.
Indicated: value=55 unit=mph
